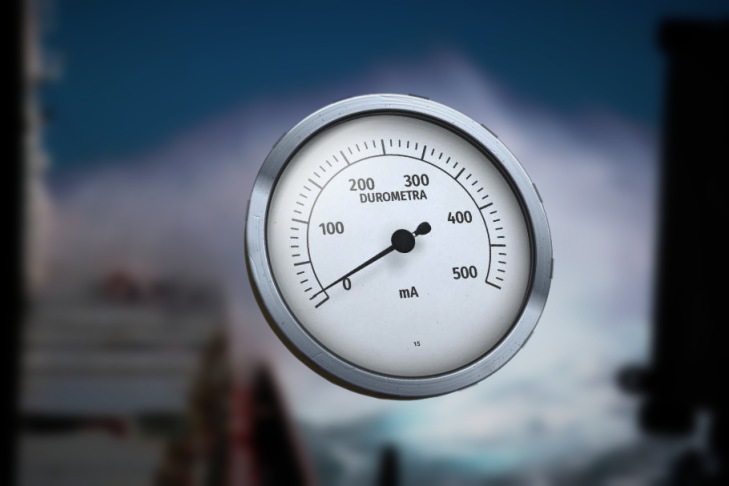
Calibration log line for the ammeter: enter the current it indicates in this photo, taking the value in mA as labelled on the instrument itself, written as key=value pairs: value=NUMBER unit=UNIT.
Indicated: value=10 unit=mA
